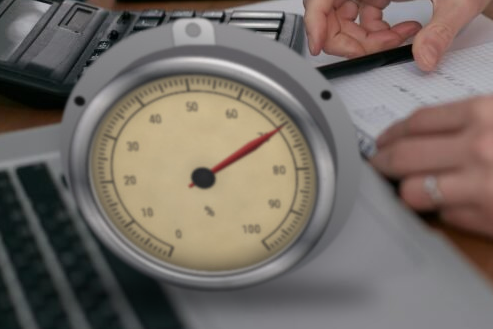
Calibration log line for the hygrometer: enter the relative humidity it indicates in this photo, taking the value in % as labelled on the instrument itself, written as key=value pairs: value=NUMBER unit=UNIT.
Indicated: value=70 unit=%
